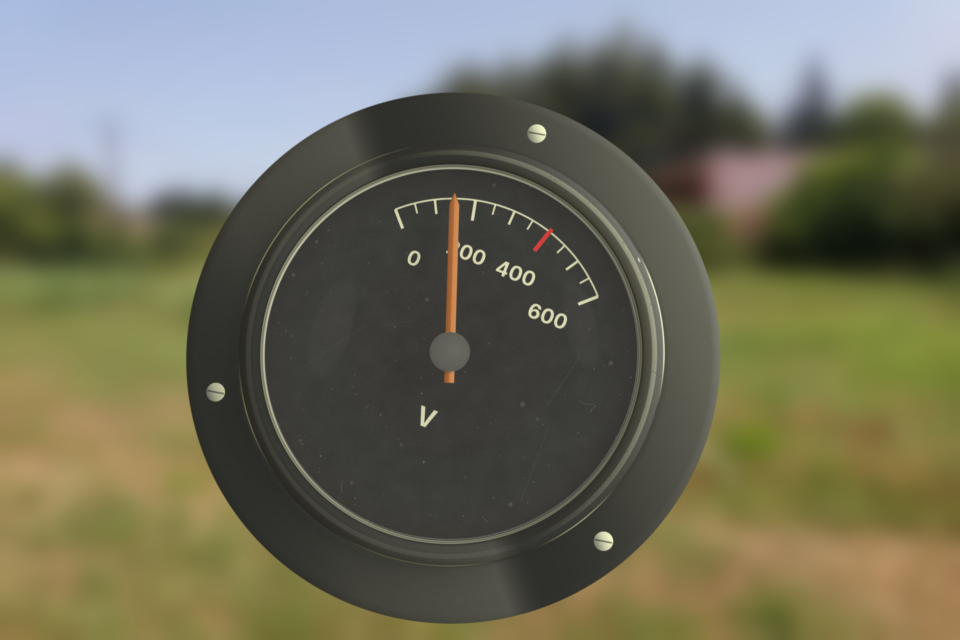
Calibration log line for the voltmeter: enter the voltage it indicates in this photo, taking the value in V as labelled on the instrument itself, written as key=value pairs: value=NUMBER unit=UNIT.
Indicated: value=150 unit=V
